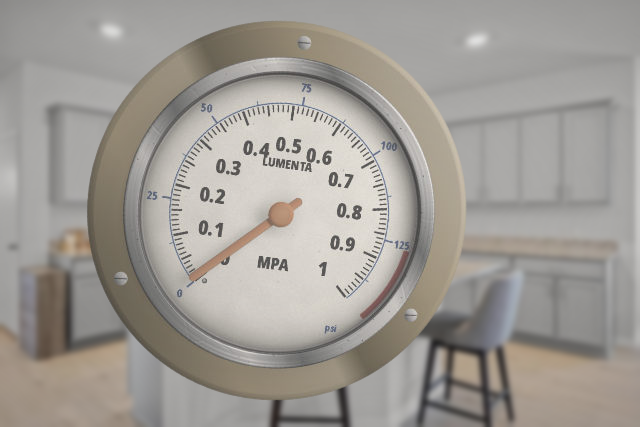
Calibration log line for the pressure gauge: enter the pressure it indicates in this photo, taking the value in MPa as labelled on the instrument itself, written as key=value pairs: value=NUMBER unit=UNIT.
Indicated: value=0.01 unit=MPa
